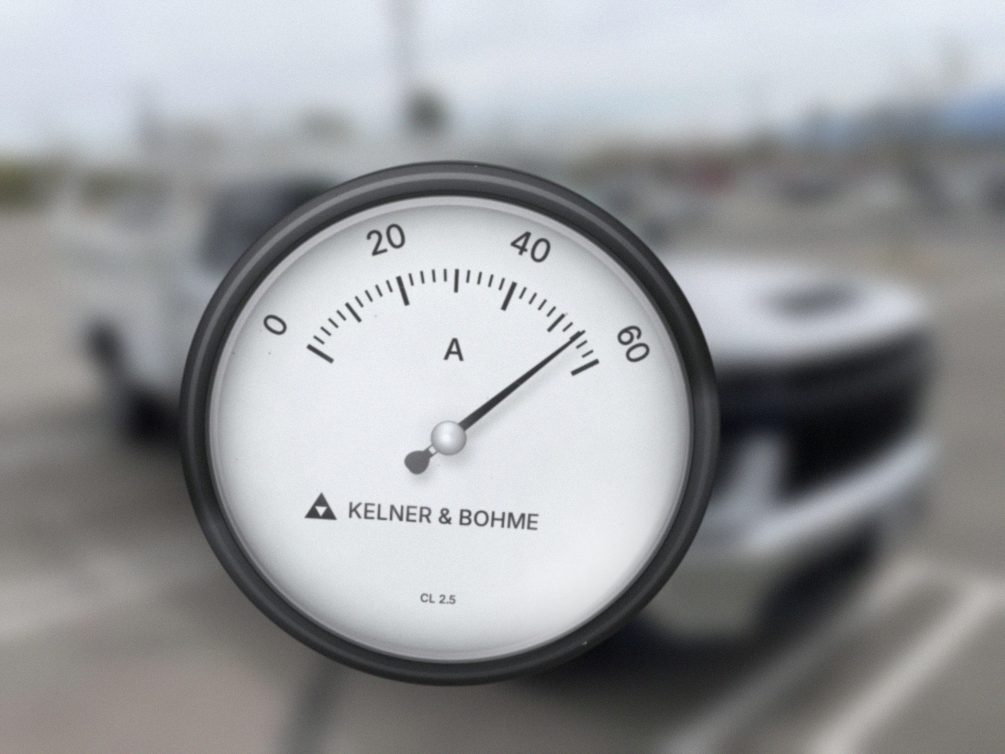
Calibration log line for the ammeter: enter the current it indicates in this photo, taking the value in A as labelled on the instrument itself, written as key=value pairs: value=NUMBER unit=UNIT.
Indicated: value=54 unit=A
